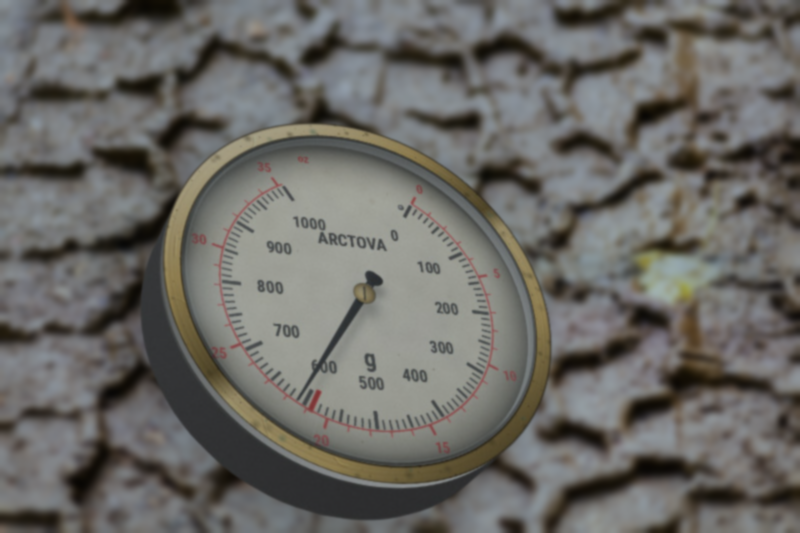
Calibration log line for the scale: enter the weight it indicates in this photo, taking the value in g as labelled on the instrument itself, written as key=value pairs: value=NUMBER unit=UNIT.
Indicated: value=610 unit=g
